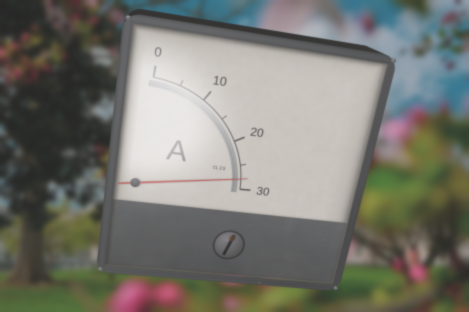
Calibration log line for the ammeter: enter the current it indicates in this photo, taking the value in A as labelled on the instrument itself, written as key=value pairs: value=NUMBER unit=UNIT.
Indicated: value=27.5 unit=A
